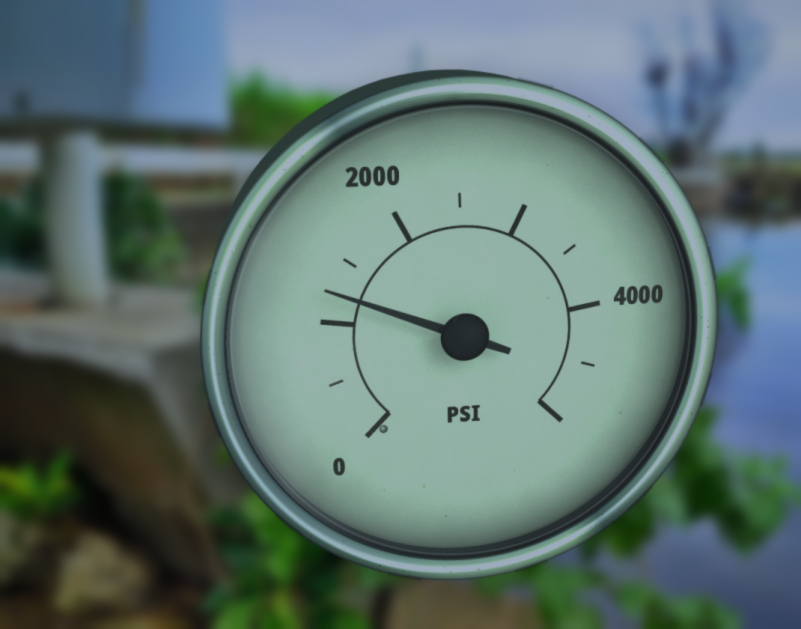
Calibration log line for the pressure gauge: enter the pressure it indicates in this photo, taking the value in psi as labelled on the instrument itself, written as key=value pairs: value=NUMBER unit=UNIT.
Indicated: value=1250 unit=psi
